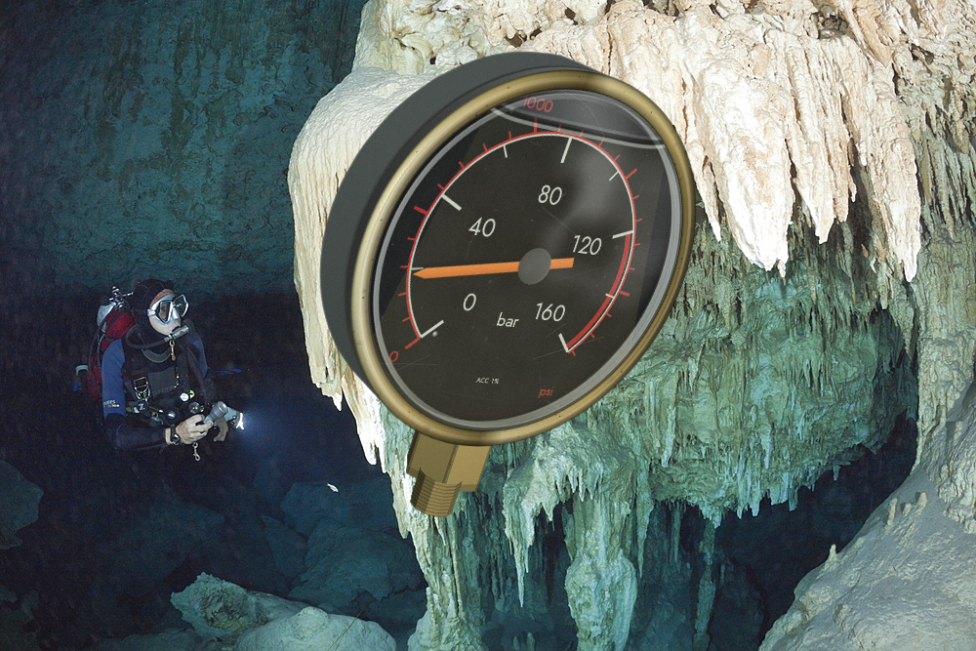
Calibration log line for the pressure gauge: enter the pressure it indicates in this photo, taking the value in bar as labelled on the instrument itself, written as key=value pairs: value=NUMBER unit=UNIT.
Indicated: value=20 unit=bar
